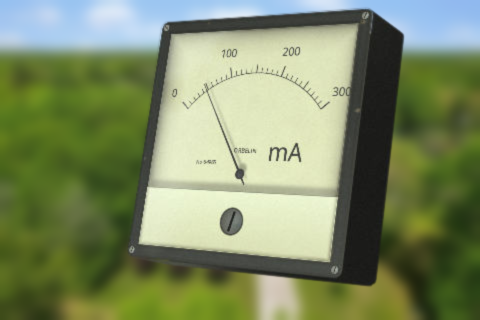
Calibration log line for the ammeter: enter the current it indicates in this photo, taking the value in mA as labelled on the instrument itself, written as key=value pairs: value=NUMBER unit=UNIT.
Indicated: value=50 unit=mA
